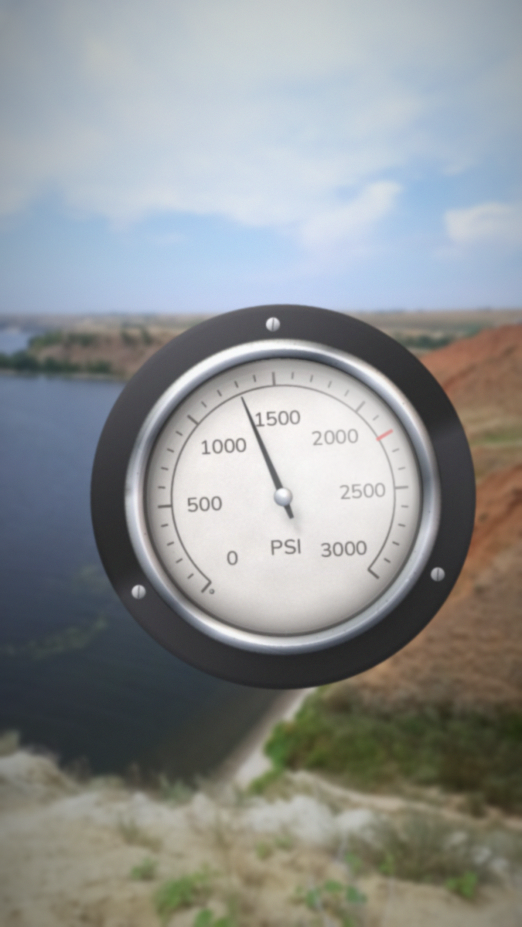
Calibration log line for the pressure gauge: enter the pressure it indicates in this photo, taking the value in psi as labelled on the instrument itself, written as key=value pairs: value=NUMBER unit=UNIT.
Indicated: value=1300 unit=psi
